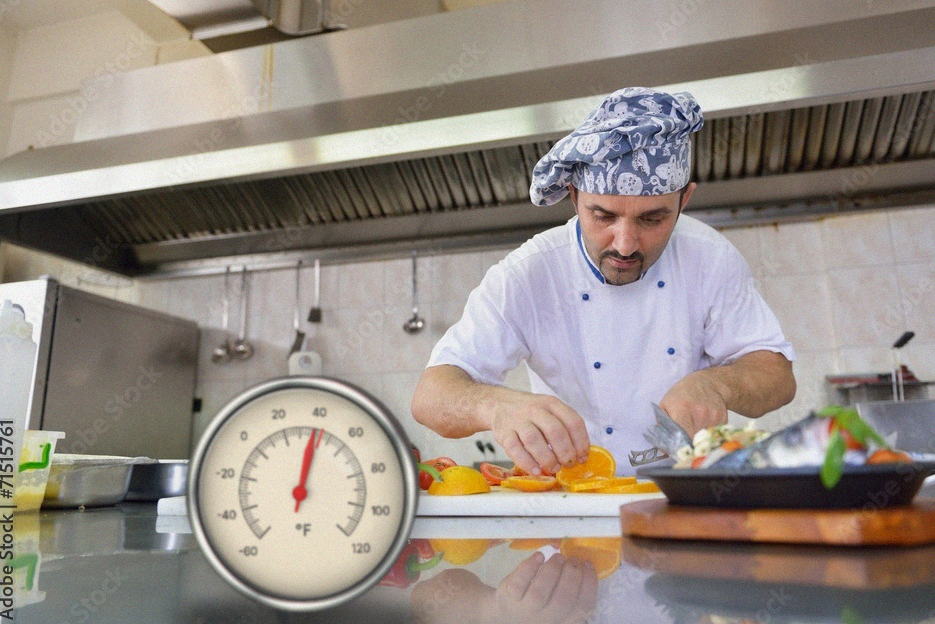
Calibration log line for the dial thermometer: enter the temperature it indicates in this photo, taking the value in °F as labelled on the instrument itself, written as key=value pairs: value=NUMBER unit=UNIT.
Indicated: value=40 unit=°F
